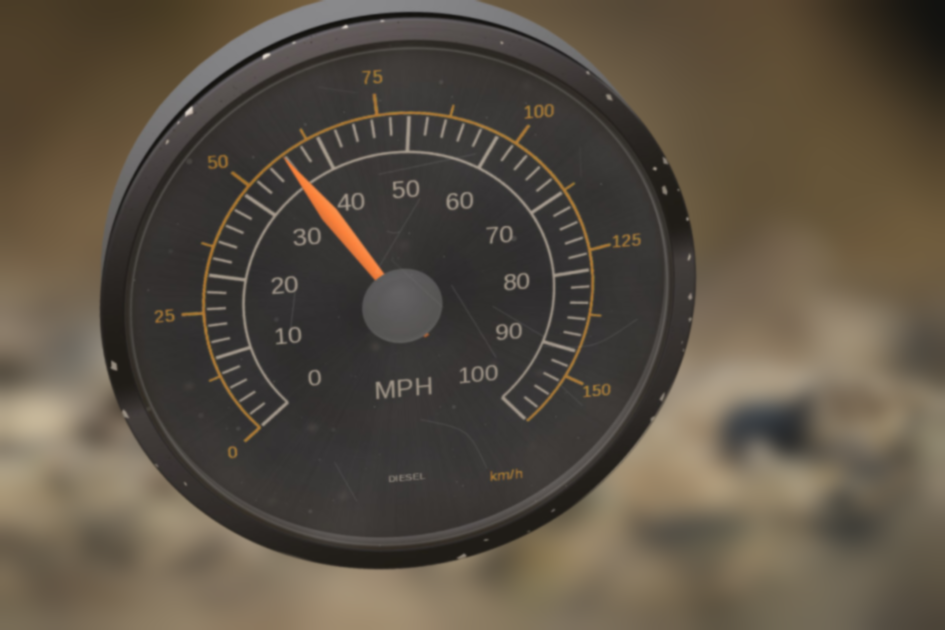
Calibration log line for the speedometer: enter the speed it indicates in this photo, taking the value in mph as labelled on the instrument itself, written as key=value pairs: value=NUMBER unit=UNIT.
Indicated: value=36 unit=mph
